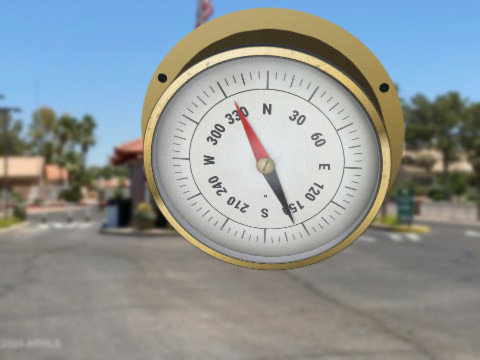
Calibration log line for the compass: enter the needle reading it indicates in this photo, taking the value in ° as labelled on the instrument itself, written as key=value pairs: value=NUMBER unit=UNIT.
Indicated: value=335 unit=°
